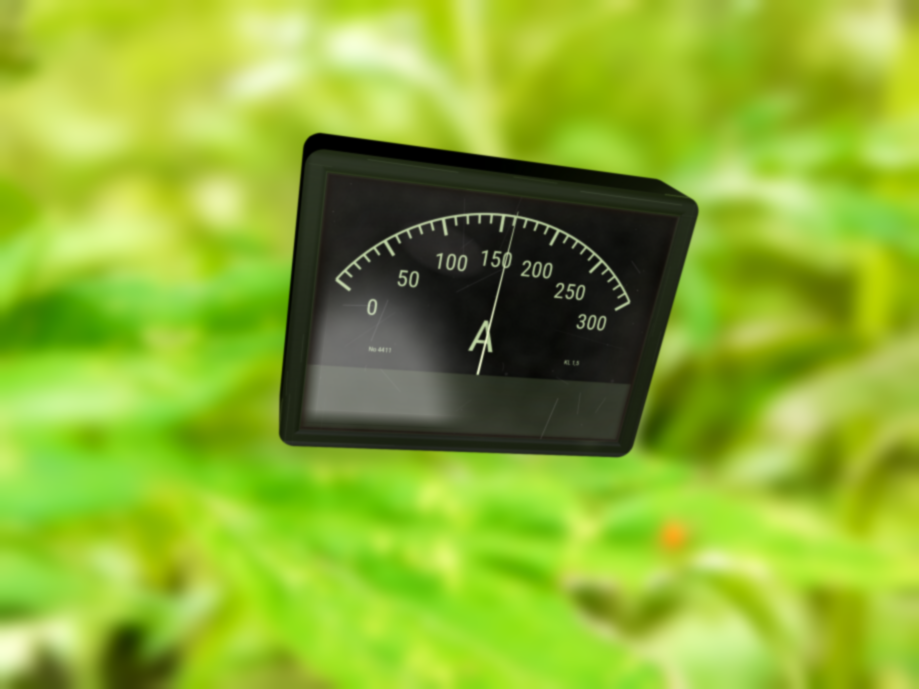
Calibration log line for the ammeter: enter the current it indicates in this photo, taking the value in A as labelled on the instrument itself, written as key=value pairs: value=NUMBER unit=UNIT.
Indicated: value=160 unit=A
